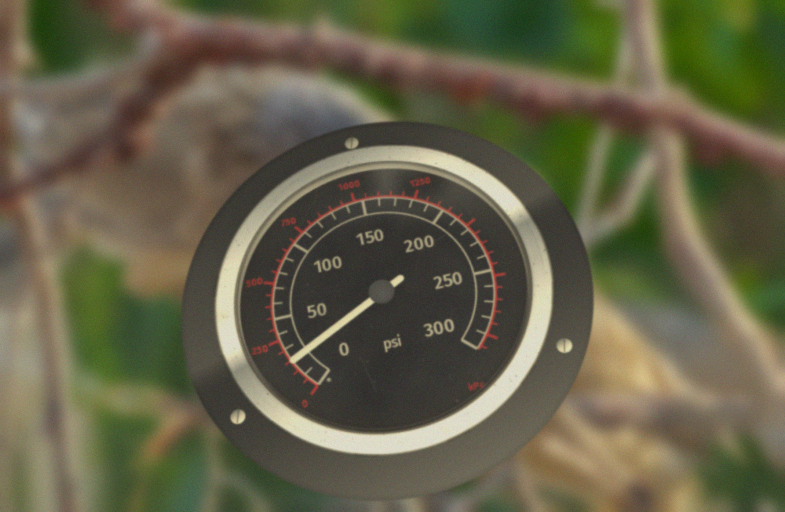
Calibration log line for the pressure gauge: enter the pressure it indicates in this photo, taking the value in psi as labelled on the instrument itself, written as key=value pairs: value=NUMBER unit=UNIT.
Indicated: value=20 unit=psi
